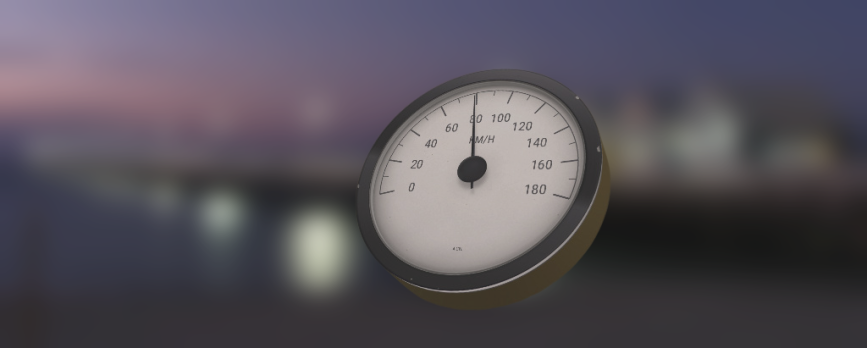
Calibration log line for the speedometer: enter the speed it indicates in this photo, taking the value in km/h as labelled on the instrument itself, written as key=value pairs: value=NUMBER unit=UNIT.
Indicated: value=80 unit=km/h
